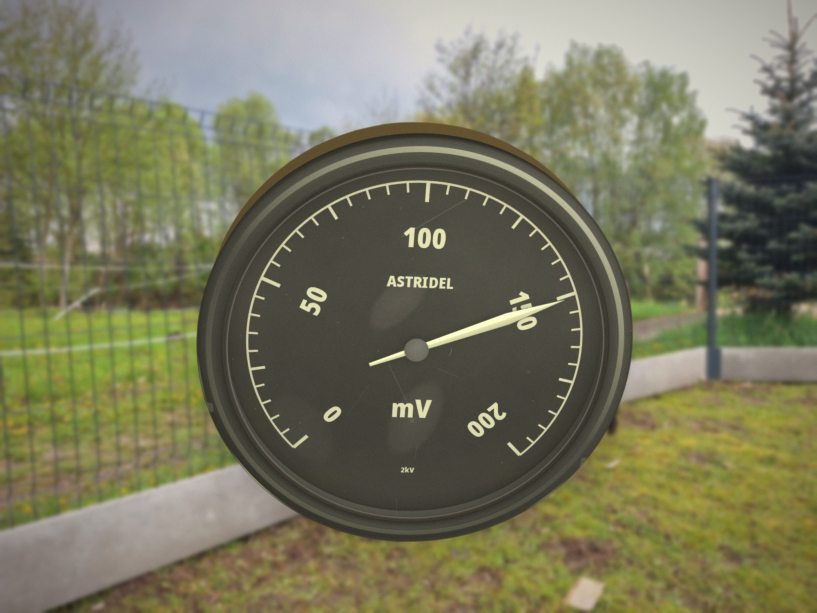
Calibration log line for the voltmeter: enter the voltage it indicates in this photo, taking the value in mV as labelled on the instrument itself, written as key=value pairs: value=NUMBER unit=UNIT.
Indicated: value=150 unit=mV
